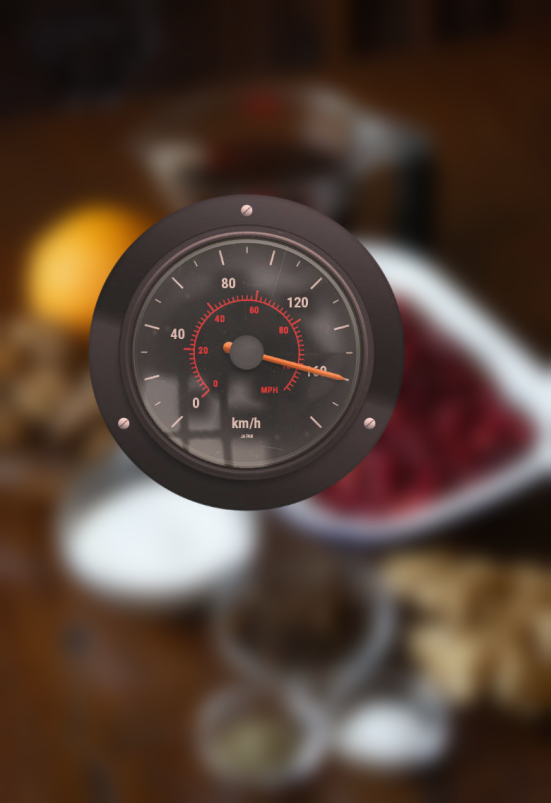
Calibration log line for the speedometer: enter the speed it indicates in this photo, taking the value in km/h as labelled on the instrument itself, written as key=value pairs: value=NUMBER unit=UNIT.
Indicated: value=160 unit=km/h
